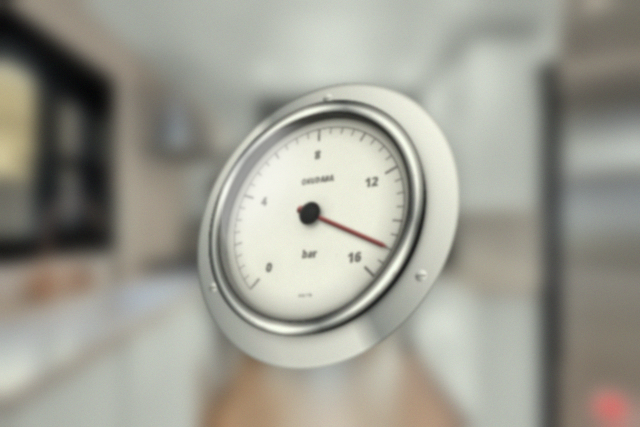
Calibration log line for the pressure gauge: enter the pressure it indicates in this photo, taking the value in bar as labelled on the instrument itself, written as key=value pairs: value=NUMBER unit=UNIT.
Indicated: value=15 unit=bar
